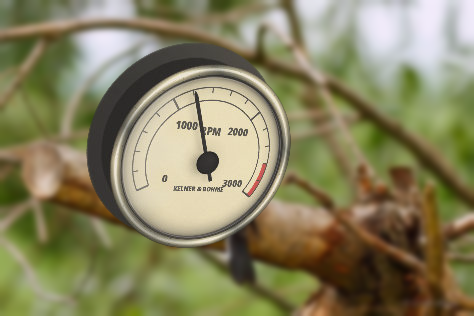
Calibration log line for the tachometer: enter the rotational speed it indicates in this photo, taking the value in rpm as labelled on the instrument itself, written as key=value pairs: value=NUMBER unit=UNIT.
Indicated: value=1200 unit=rpm
